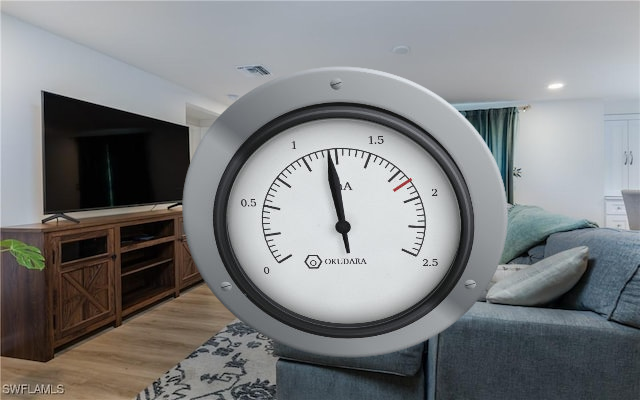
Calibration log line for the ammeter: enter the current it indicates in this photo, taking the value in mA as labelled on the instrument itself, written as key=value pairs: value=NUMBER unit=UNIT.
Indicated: value=1.2 unit=mA
